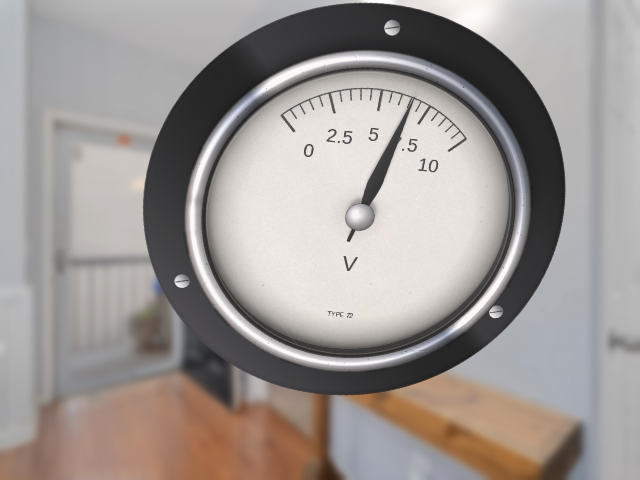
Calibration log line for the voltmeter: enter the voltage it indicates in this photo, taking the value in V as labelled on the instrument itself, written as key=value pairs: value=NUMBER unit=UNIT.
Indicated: value=6.5 unit=V
